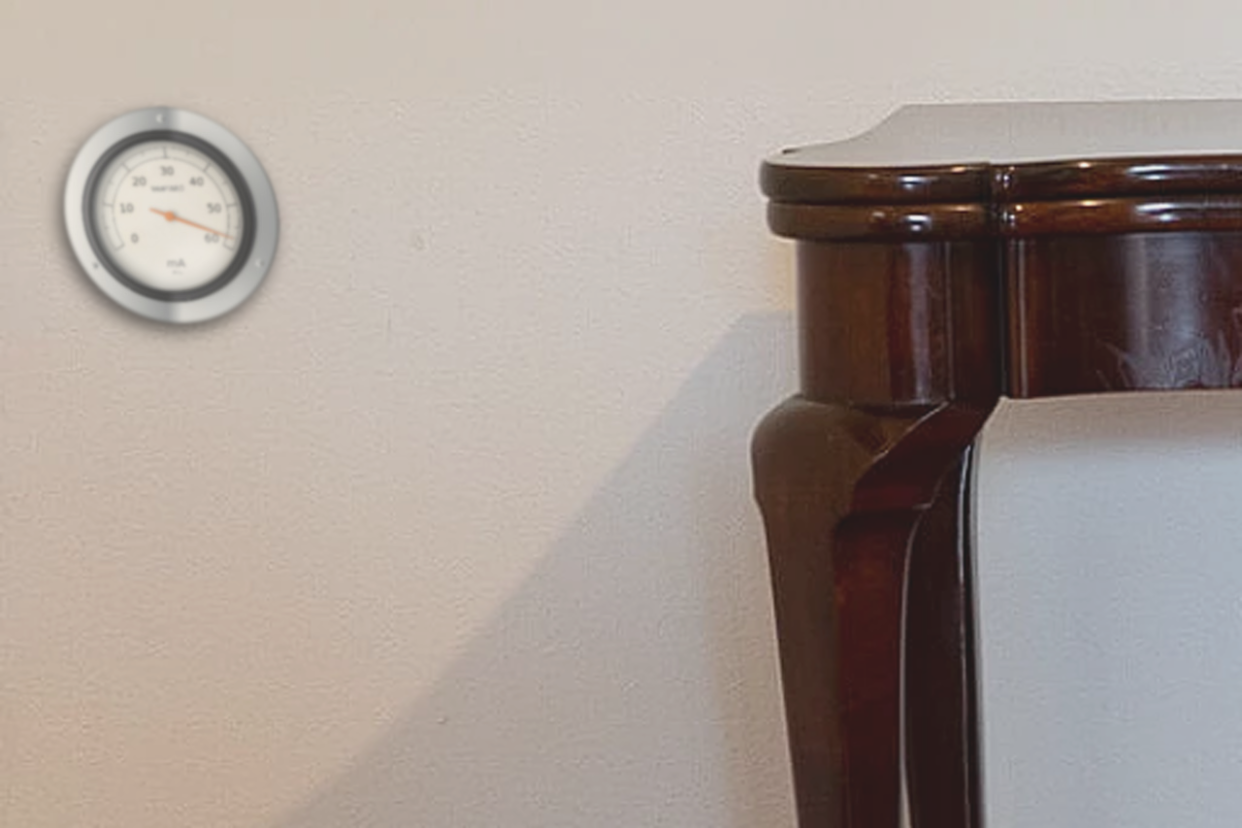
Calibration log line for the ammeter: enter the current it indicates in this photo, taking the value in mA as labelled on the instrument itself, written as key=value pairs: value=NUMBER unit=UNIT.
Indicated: value=57.5 unit=mA
